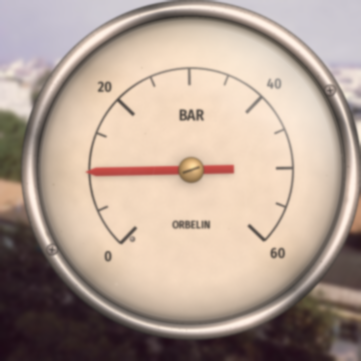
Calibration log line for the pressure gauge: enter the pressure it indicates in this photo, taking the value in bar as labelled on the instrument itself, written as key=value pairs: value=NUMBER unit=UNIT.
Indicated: value=10 unit=bar
